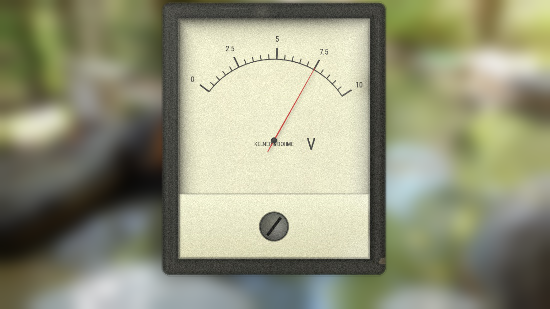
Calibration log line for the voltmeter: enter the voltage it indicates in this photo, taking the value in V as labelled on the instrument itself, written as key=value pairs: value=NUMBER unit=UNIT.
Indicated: value=7.5 unit=V
